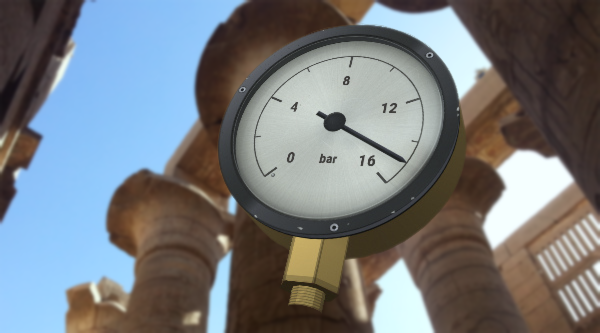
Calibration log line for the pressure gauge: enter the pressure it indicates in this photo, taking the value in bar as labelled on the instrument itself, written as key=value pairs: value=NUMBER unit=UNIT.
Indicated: value=15 unit=bar
